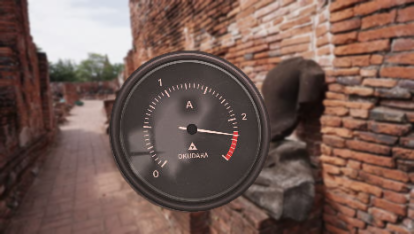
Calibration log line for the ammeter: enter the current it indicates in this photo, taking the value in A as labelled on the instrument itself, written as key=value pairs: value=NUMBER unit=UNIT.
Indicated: value=2.2 unit=A
